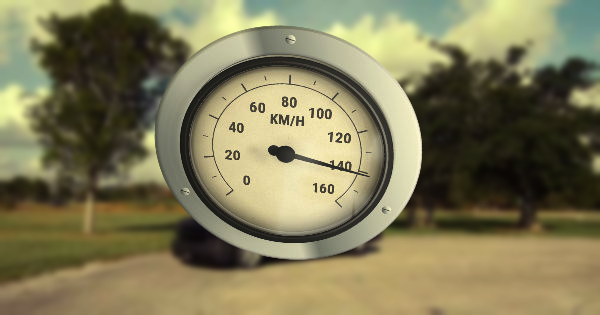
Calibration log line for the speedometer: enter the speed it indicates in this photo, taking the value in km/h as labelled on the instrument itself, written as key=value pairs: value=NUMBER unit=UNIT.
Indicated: value=140 unit=km/h
